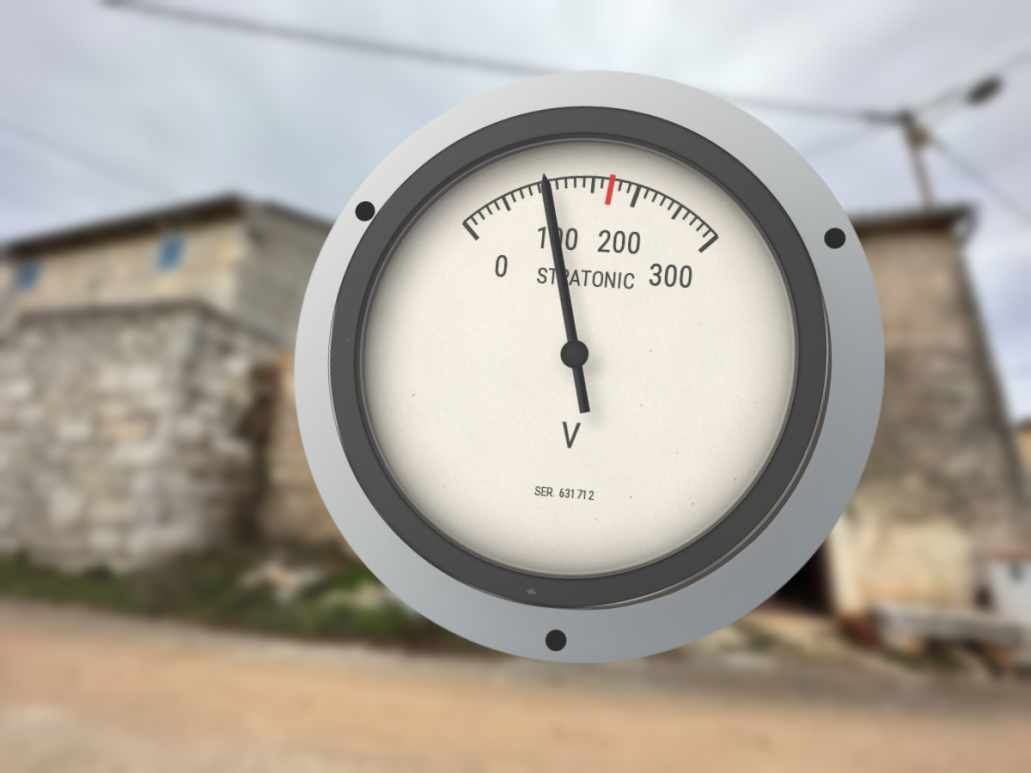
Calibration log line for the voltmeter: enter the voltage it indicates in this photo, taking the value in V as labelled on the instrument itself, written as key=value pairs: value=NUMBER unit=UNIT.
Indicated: value=100 unit=V
